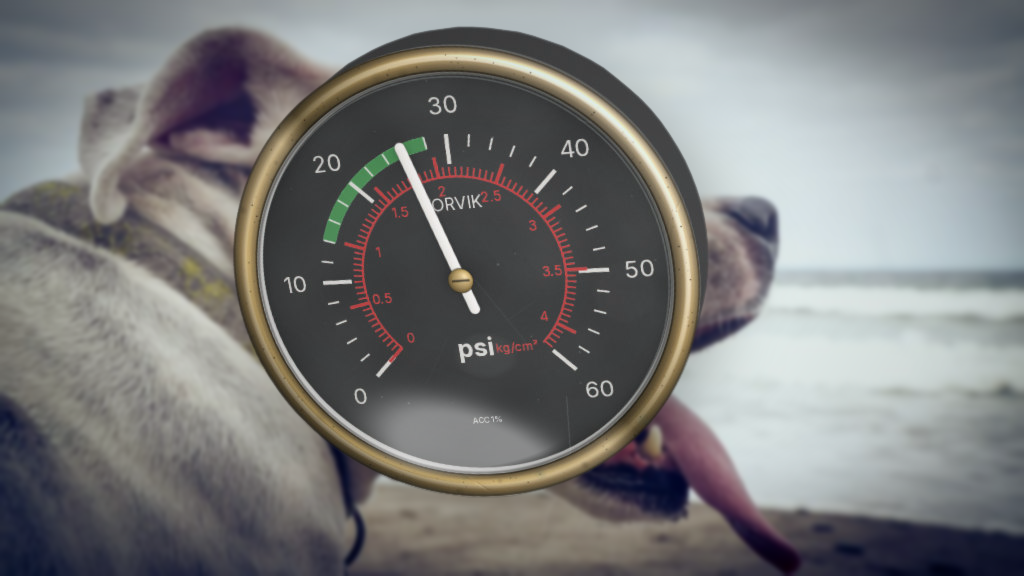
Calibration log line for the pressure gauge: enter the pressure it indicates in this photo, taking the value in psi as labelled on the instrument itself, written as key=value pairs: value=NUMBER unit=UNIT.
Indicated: value=26 unit=psi
